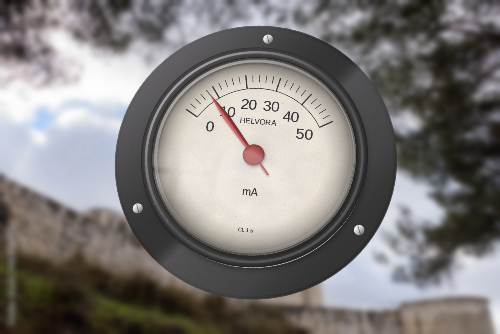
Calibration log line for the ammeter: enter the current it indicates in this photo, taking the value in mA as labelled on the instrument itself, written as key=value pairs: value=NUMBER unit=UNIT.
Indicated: value=8 unit=mA
